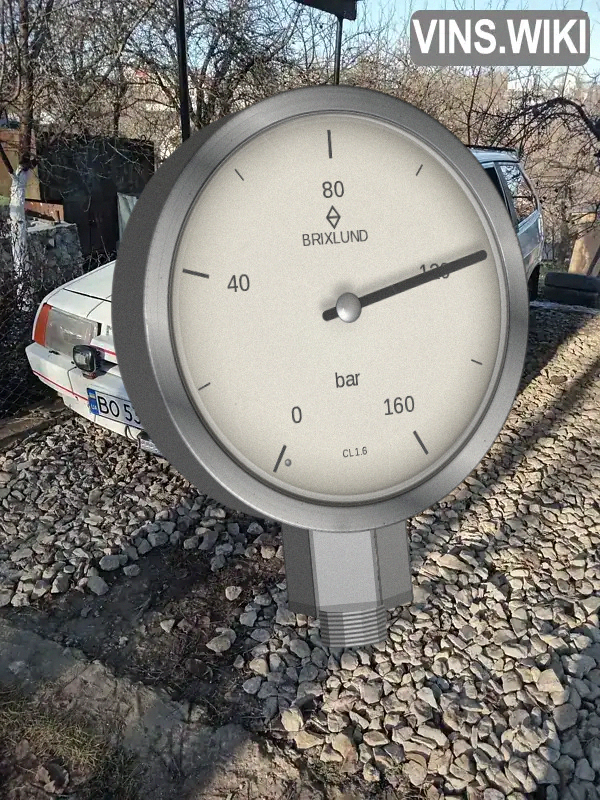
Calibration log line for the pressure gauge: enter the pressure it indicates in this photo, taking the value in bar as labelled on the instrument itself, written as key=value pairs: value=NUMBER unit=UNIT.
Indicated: value=120 unit=bar
